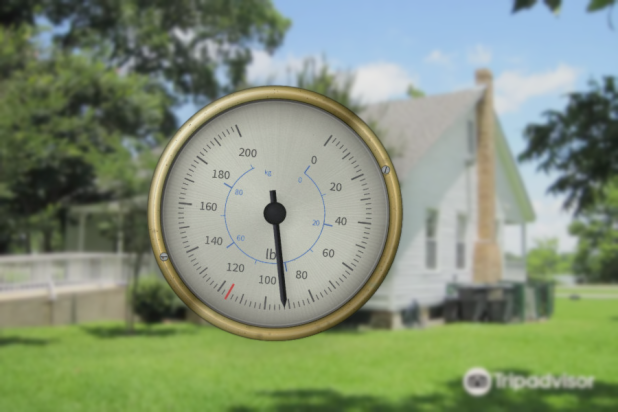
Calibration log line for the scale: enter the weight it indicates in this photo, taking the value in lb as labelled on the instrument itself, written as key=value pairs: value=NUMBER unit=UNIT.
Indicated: value=92 unit=lb
